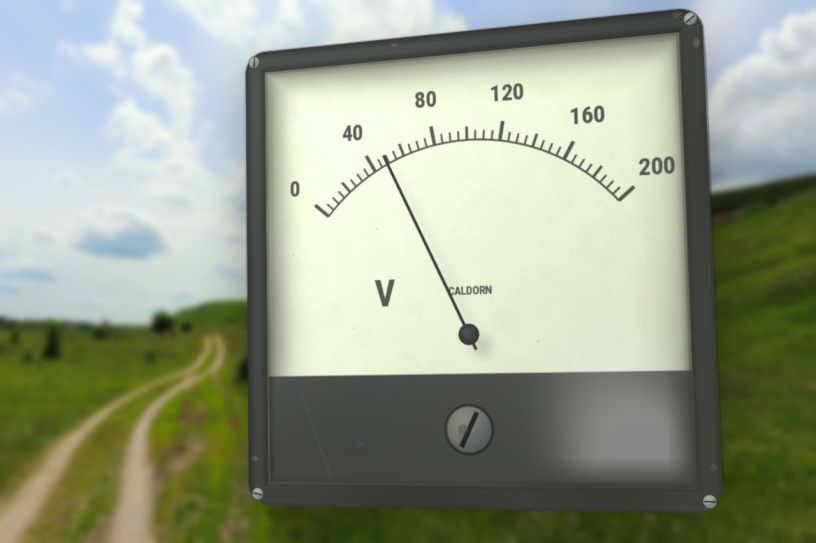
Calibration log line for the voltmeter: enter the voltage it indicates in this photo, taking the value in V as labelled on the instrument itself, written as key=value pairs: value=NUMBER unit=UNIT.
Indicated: value=50 unit=V
